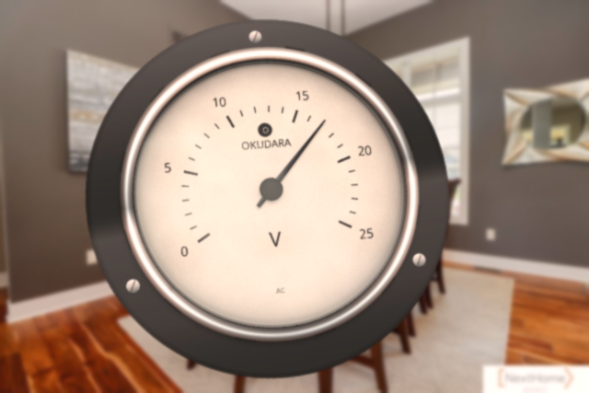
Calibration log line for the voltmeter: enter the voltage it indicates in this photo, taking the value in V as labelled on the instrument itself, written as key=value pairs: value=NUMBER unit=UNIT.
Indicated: value=17 unit=V
